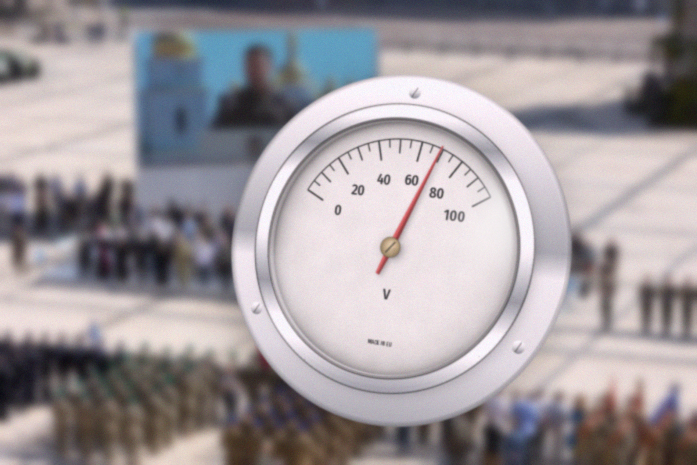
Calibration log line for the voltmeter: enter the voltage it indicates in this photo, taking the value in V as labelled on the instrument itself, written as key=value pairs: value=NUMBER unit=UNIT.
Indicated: value=70 unit=V
